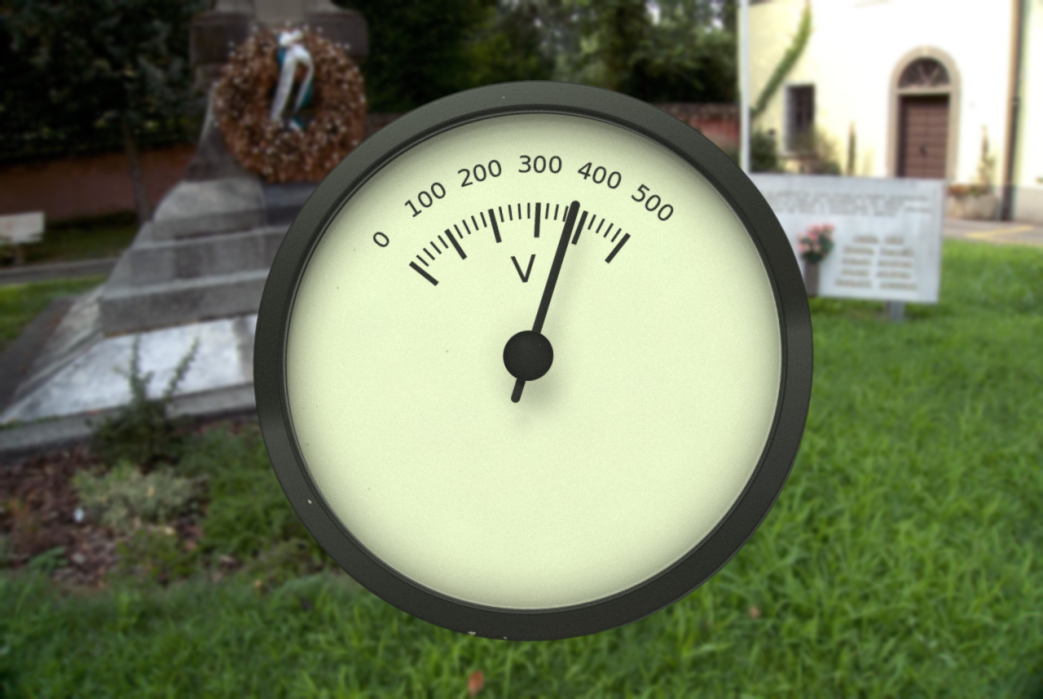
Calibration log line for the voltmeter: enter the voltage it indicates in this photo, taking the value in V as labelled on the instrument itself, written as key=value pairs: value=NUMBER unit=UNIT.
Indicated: value=380 unit=V
